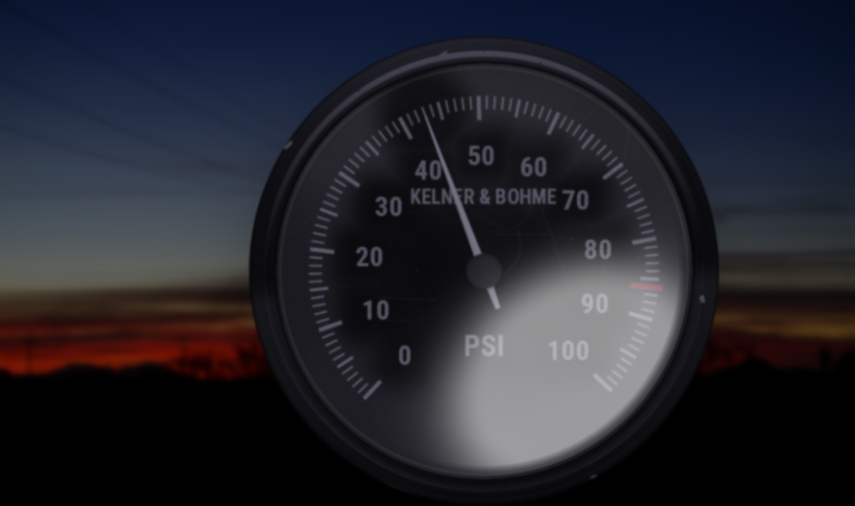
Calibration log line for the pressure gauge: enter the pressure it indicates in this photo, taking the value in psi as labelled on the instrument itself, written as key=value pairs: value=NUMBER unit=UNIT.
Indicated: value=43 unit=psi
